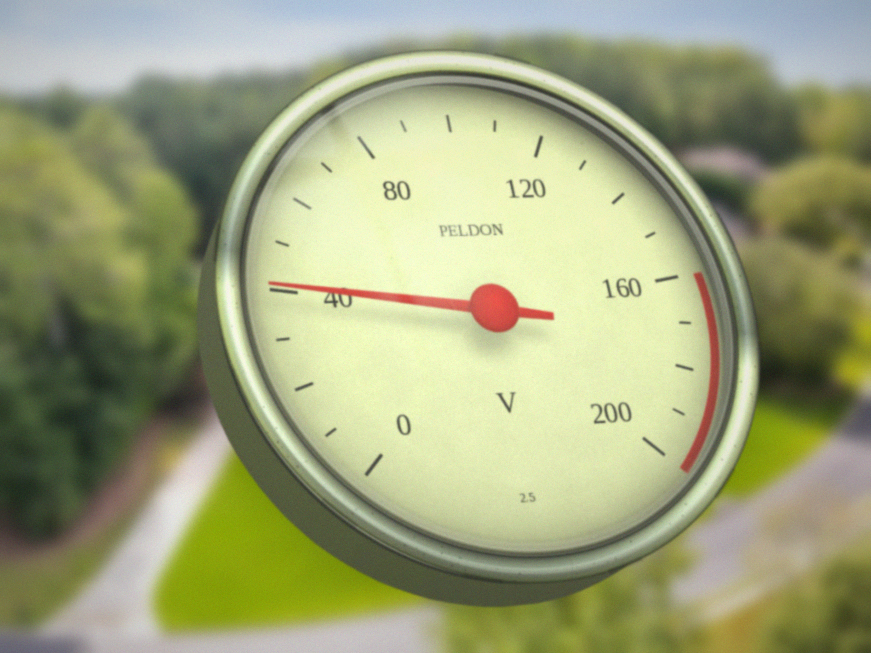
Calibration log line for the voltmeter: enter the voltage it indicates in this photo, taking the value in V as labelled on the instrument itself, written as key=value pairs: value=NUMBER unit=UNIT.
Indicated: value=40 unit=V
